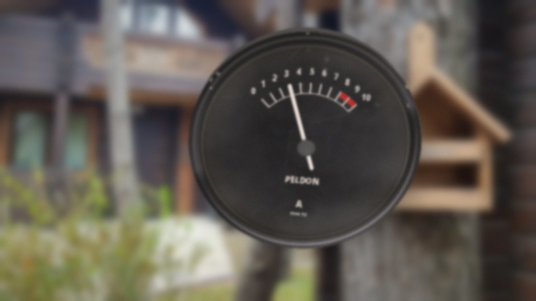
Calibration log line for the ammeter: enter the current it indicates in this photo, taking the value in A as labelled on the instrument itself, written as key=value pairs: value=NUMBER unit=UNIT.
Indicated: value=3 unit=A
